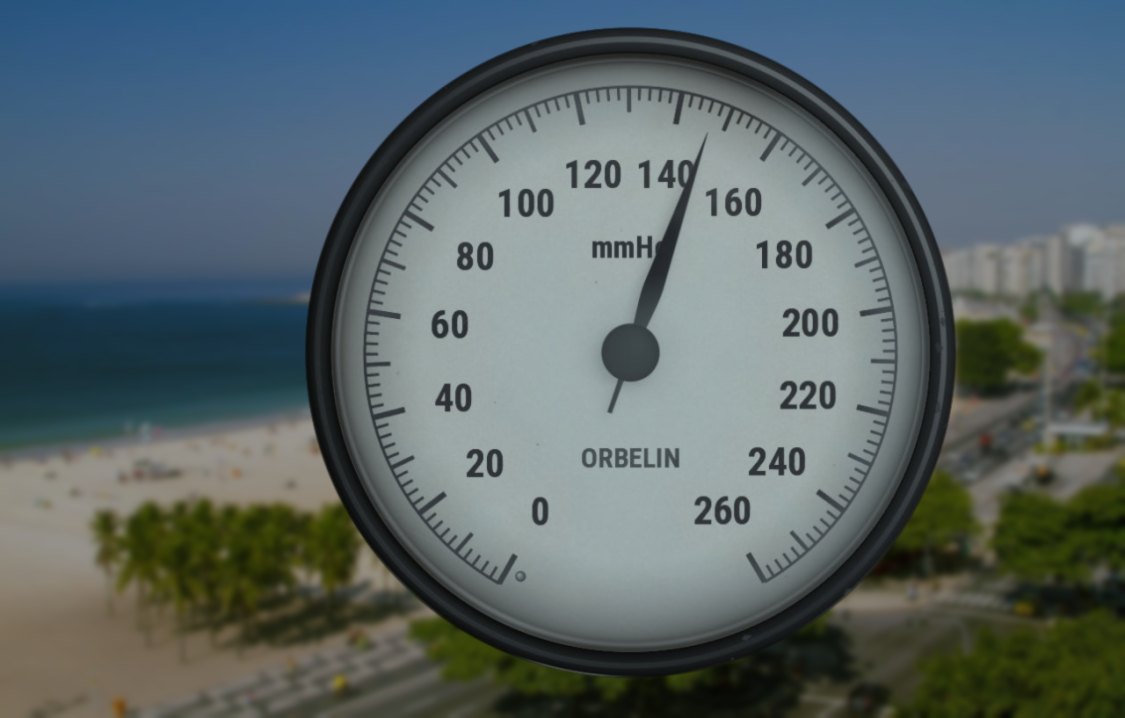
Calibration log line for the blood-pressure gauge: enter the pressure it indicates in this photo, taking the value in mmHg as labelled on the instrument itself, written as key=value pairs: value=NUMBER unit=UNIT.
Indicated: value=147 unit=mmHg
